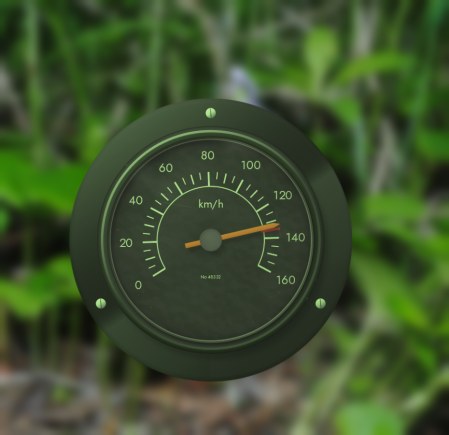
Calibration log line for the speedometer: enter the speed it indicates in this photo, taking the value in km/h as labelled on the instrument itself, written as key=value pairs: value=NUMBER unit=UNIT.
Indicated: value=132.5 unit=km/h
